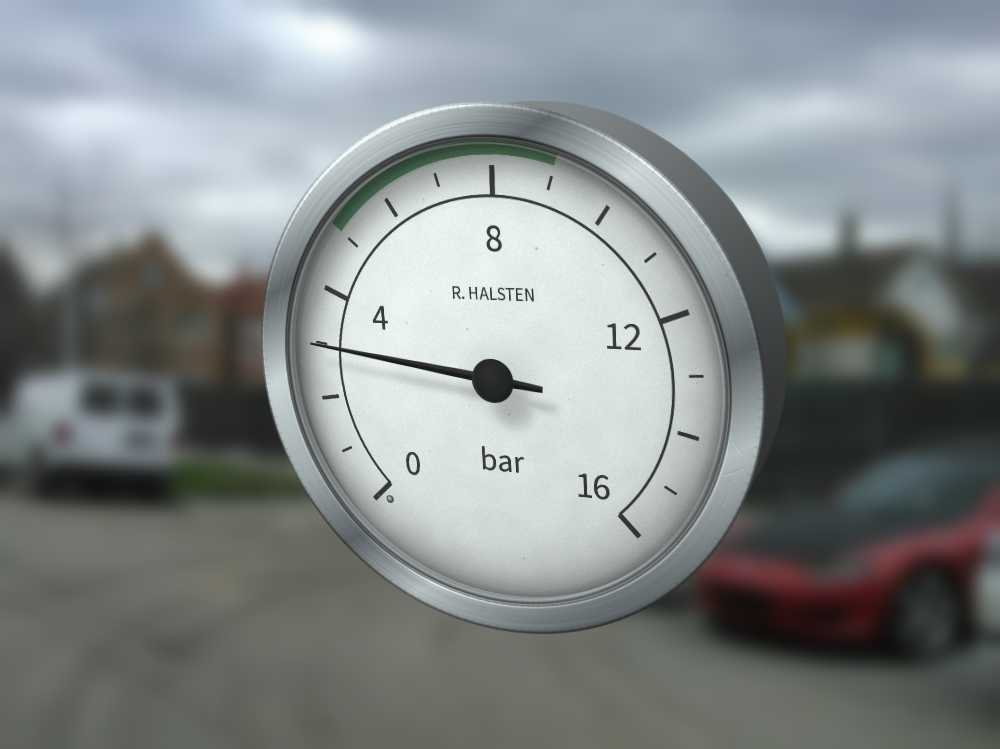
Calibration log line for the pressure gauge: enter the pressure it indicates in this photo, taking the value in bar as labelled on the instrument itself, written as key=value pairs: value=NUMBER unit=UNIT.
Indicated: value=3 unit=bar
